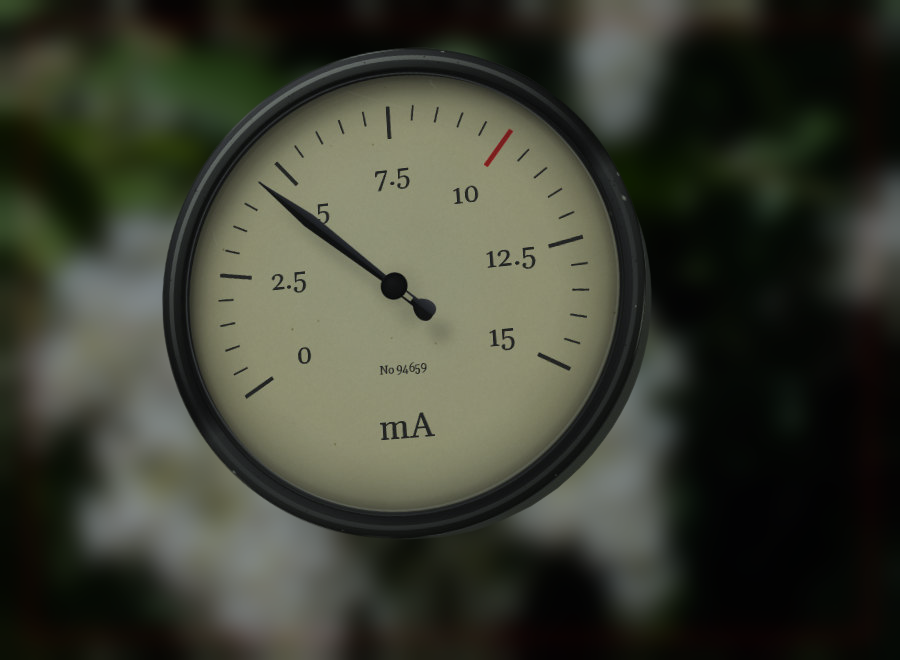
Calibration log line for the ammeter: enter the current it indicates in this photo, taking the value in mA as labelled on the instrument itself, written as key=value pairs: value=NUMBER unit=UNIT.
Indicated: value=4.5 unit=mA
